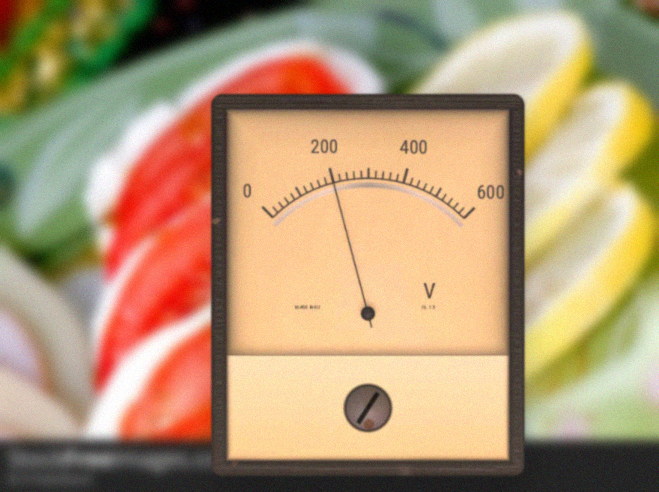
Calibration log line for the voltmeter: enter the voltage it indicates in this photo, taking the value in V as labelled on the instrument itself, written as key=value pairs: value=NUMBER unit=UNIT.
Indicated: value=200 unit=V
